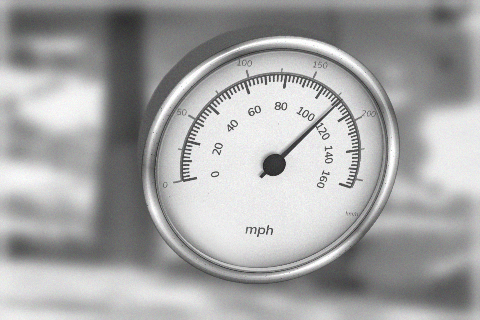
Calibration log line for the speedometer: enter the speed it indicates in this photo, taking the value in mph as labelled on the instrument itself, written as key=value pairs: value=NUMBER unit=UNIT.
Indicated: value=110 unit=mph
